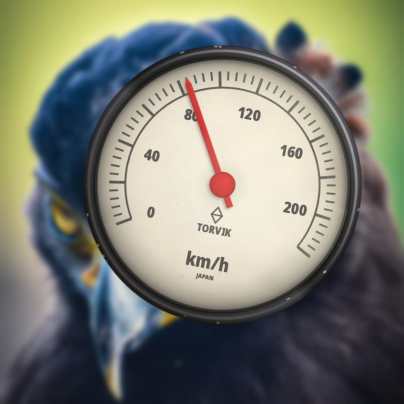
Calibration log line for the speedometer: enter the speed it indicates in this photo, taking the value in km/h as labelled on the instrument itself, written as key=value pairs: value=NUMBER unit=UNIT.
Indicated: value=84 unit=km/h
